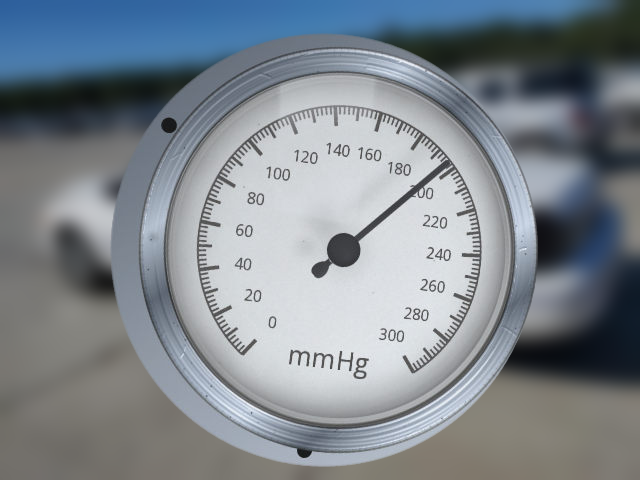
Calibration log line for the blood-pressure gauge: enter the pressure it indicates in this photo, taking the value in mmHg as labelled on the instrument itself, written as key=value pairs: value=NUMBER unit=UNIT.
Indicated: value=196 unit=mmHg
